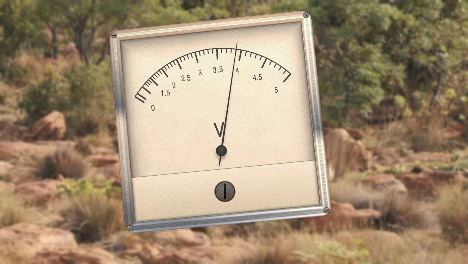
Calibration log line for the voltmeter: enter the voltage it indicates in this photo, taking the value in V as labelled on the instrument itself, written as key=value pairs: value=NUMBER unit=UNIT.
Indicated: value=3.9 unit=V
